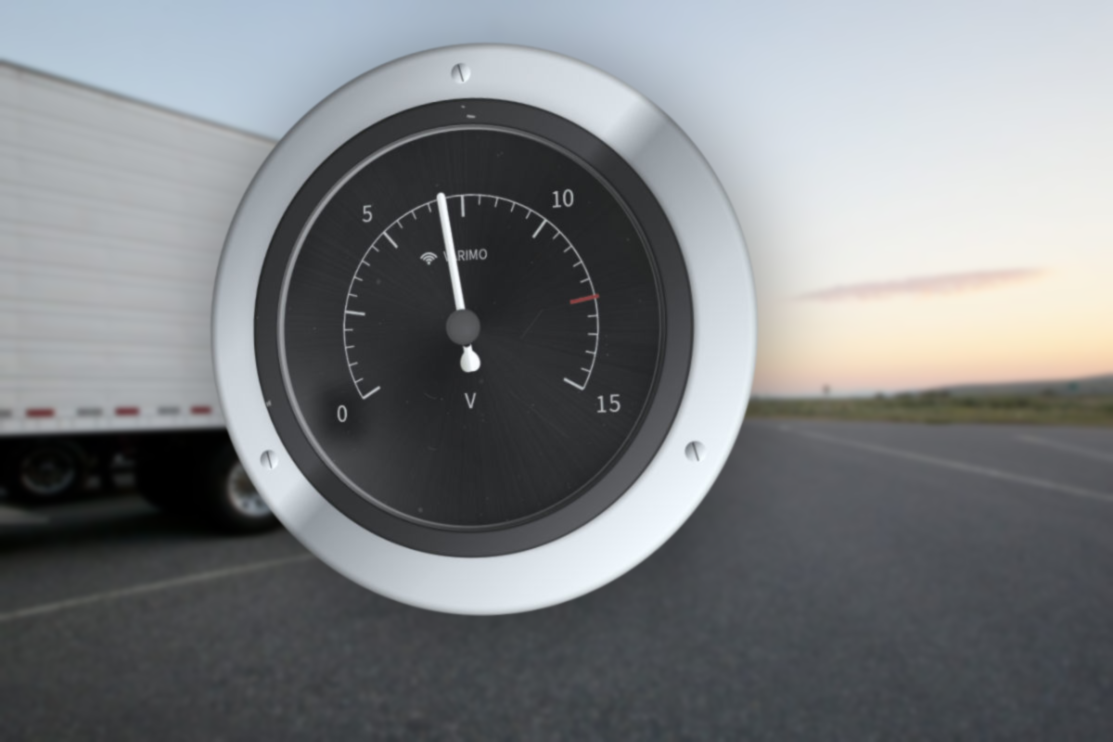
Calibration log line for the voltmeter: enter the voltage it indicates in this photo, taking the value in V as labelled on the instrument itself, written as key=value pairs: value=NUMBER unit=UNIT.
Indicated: value=7 unit=V
